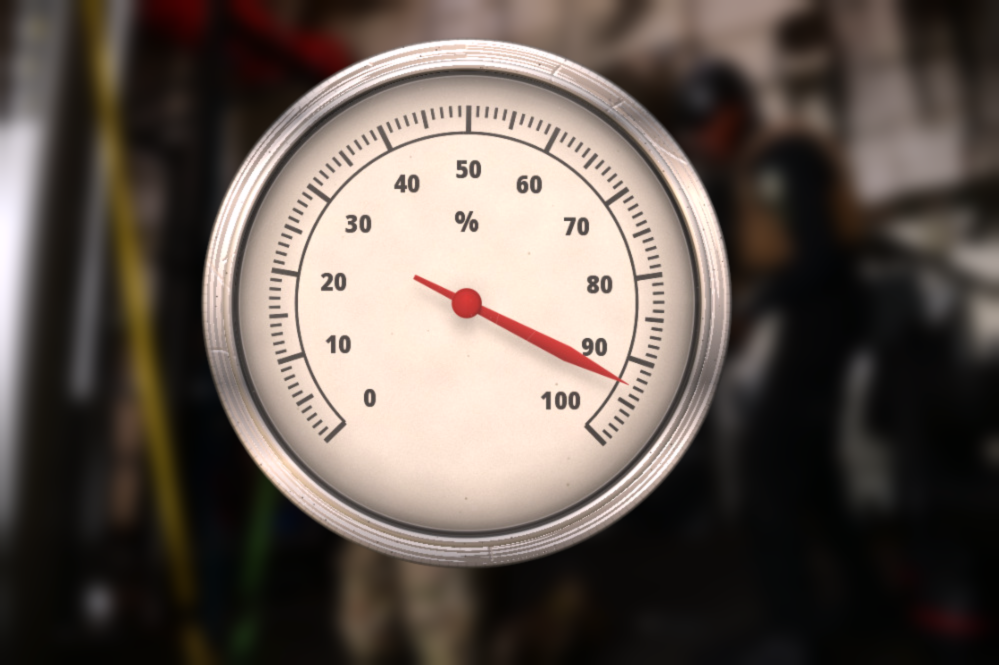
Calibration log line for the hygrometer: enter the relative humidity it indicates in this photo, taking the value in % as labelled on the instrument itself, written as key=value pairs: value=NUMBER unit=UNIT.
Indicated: value=93 unit=%
